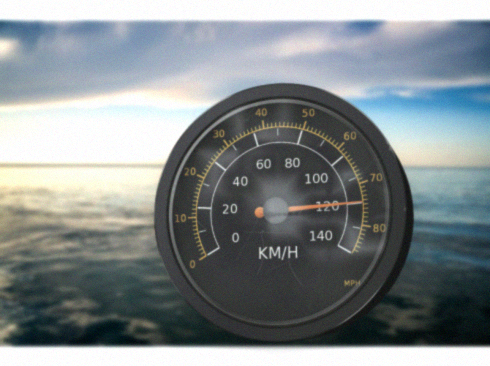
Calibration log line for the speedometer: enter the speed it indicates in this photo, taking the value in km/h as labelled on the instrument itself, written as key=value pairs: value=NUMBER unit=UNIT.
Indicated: value=120 unit=km/h
